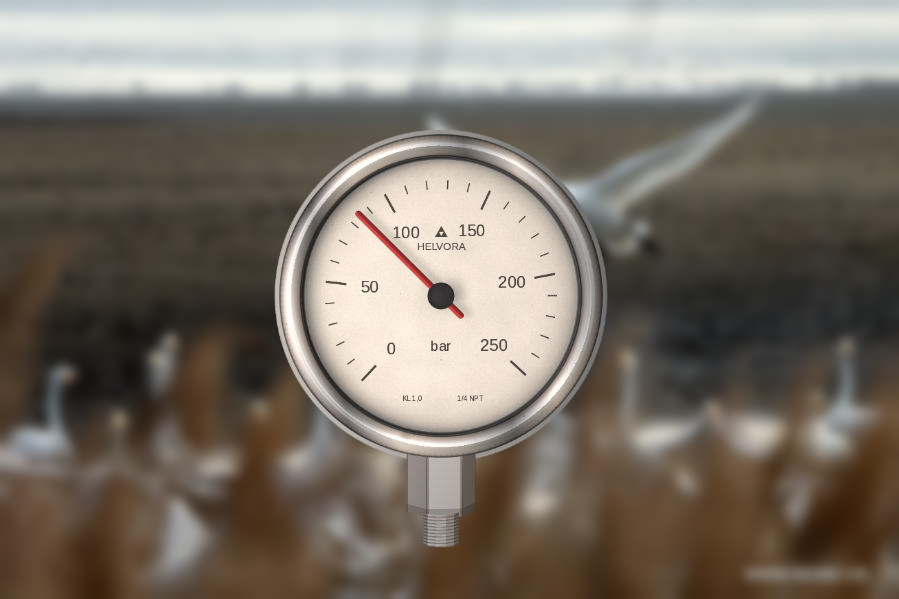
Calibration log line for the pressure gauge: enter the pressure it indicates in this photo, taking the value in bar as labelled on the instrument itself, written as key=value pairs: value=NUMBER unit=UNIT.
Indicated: value=85 unit=bar
